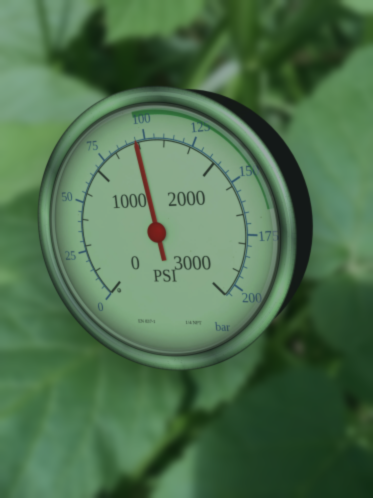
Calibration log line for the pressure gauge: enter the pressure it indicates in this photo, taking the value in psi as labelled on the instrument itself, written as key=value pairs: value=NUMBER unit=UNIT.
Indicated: value=1400 unit=psi
